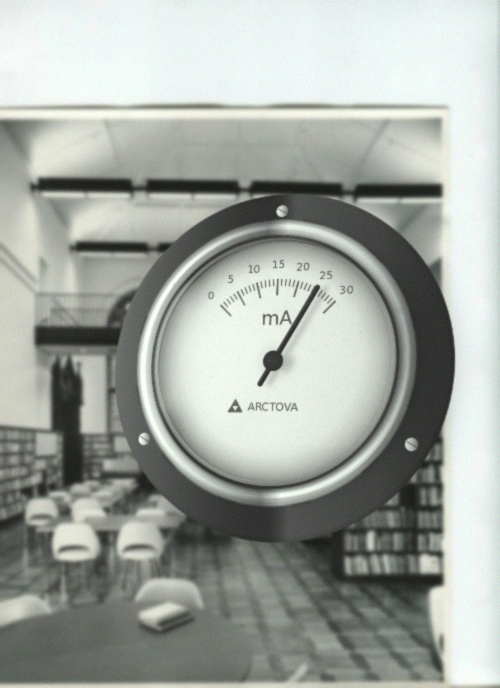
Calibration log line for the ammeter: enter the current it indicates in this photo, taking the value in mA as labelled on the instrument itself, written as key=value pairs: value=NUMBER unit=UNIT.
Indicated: value=25 unit=mA
